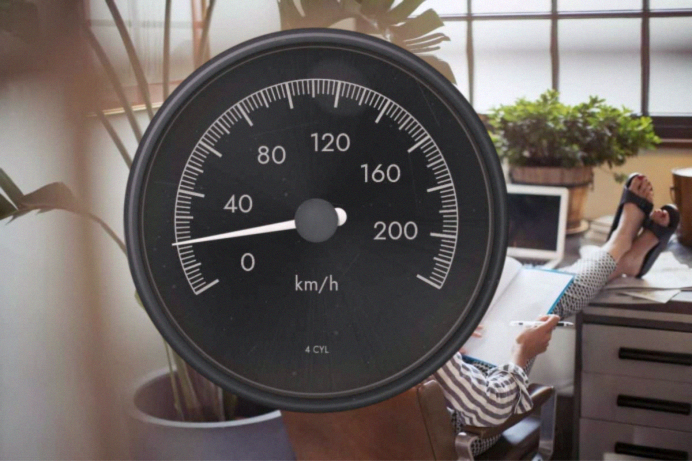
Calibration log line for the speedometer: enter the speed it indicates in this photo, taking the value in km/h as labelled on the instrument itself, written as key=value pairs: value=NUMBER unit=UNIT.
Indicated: value=20 unit=km/h
